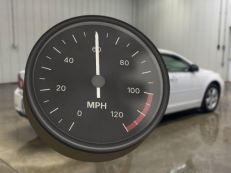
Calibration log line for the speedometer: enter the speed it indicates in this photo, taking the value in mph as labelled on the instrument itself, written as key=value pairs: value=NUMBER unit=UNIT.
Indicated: value=60 unit=mph
